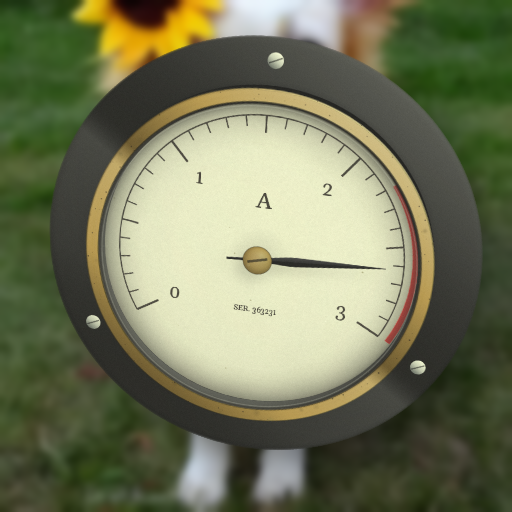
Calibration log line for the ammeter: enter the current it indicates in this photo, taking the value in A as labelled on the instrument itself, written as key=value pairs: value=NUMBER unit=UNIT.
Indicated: value=2.6 unit=A
